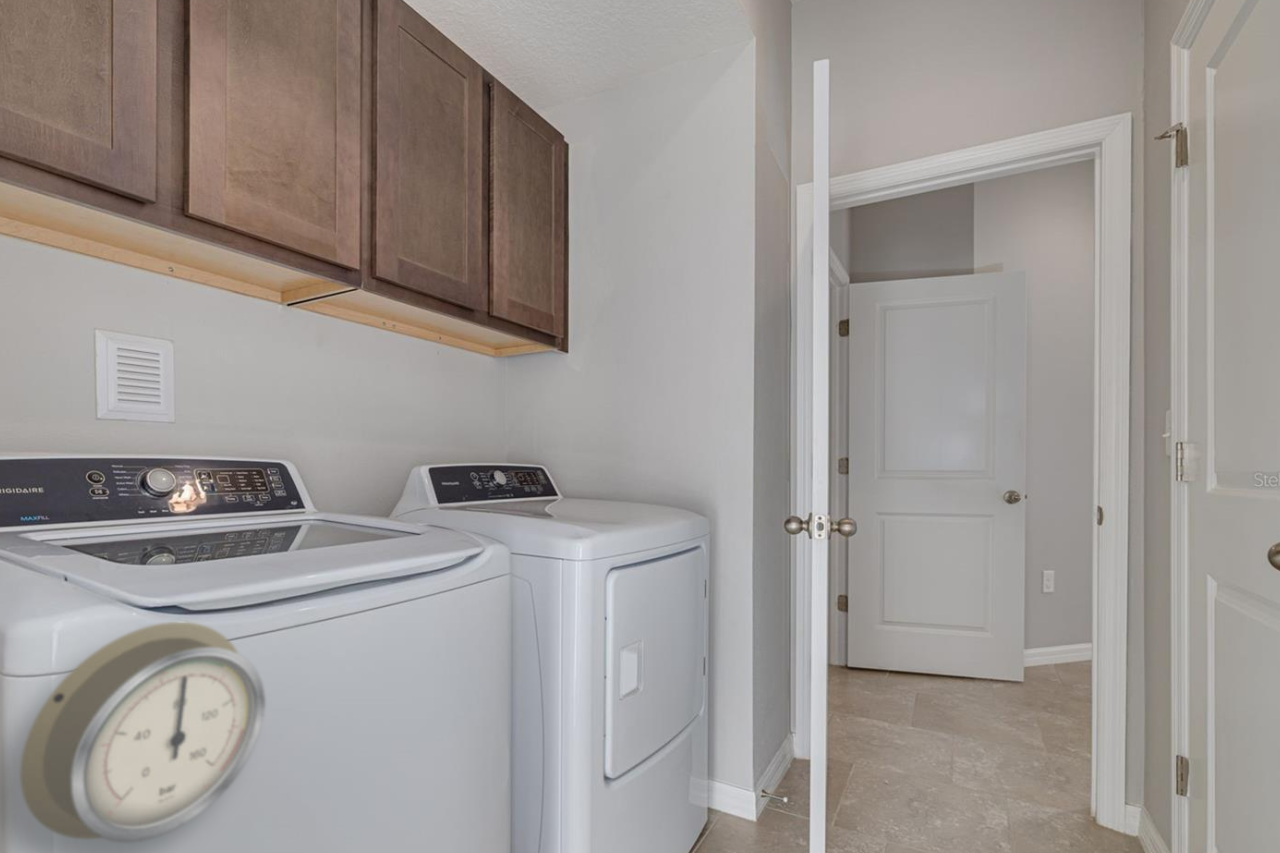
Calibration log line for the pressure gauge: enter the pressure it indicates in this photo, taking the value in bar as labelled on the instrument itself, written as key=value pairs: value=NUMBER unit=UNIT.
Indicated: value=80 unit=bar
